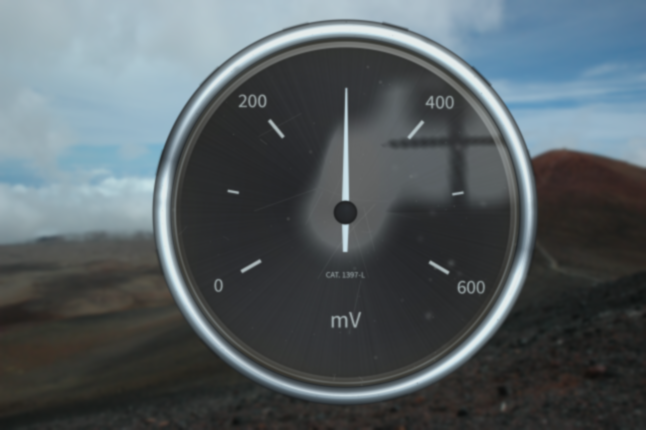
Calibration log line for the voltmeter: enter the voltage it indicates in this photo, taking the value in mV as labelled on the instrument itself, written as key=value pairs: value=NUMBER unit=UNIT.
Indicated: value=300 unit=mV
